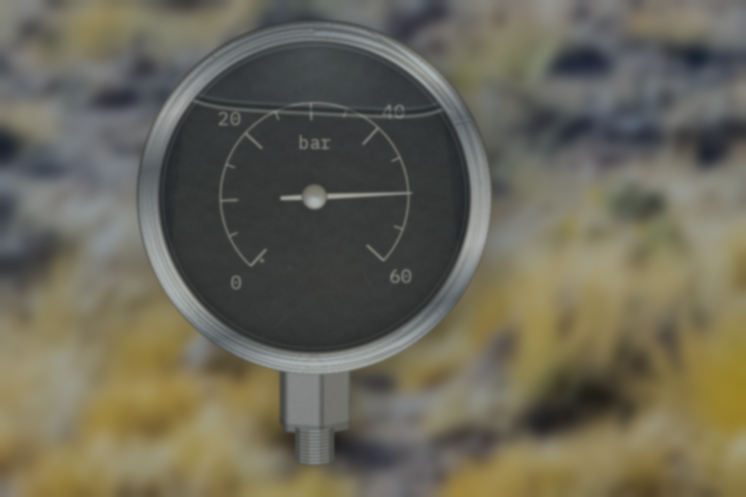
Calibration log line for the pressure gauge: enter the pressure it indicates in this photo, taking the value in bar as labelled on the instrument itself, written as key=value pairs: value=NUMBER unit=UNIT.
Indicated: value=50 unit=bar
